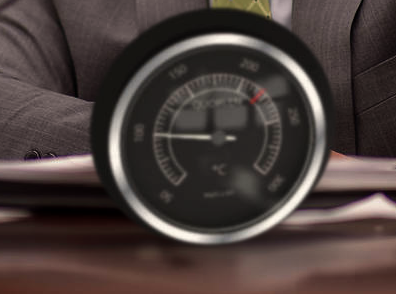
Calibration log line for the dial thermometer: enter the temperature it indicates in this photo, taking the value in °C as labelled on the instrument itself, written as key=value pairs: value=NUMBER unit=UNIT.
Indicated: value=100 unit=°C
